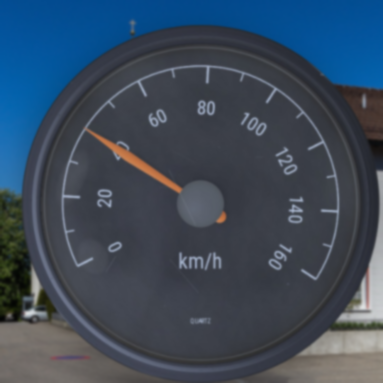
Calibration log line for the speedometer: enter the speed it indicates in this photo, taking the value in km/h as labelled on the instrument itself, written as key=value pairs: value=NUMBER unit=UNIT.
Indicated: value=40 unit=km/h
